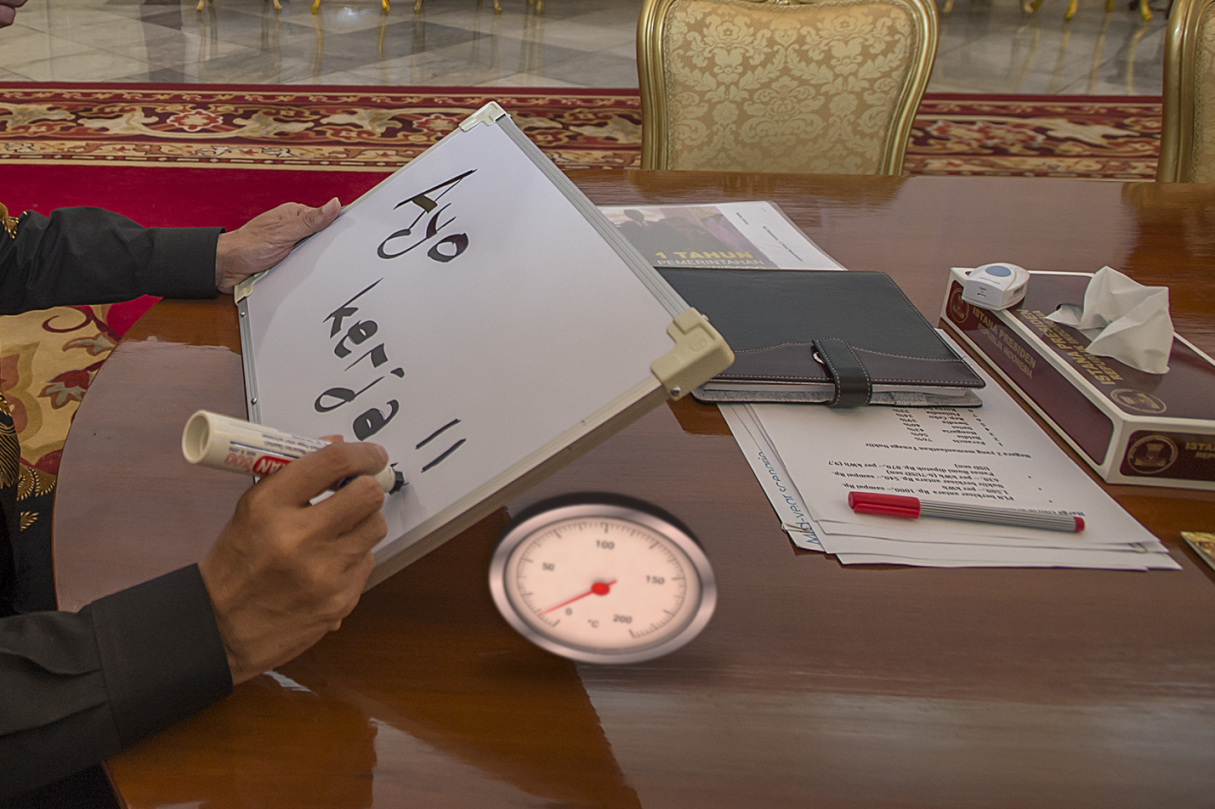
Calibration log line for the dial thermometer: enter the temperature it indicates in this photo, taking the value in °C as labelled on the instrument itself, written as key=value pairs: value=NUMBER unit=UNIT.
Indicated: value=12.5 unit=°C
